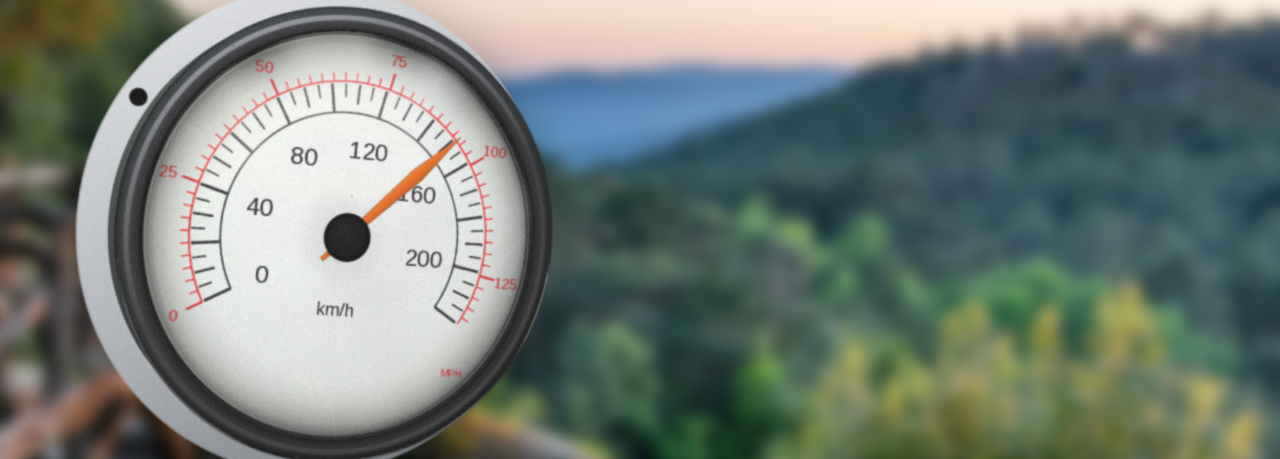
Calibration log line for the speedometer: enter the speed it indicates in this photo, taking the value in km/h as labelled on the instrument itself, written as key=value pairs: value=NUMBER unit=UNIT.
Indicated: value=150 unit=km/h
